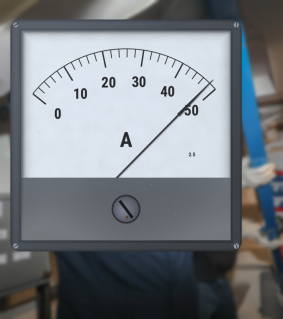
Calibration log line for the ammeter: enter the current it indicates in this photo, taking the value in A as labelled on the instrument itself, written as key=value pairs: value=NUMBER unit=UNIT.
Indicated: value=48 unit=A
